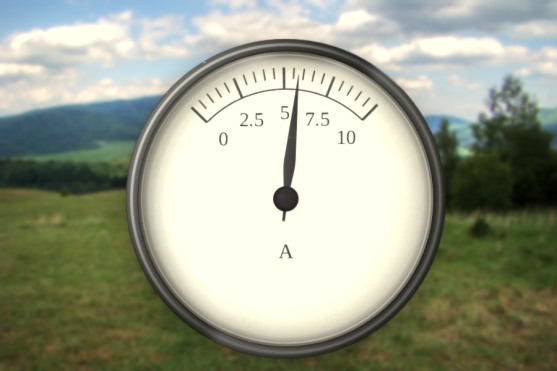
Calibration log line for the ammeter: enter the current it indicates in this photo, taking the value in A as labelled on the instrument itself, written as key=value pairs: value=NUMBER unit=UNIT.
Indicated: value=5.75 unit=A
